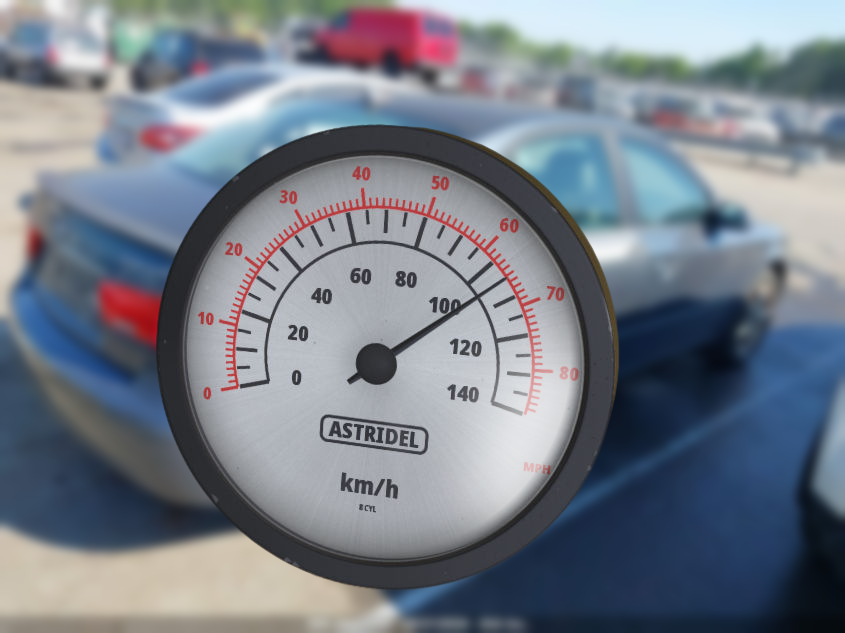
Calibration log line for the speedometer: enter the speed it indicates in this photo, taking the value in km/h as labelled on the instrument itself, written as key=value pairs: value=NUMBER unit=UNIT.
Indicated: value=105 unit=km/h
